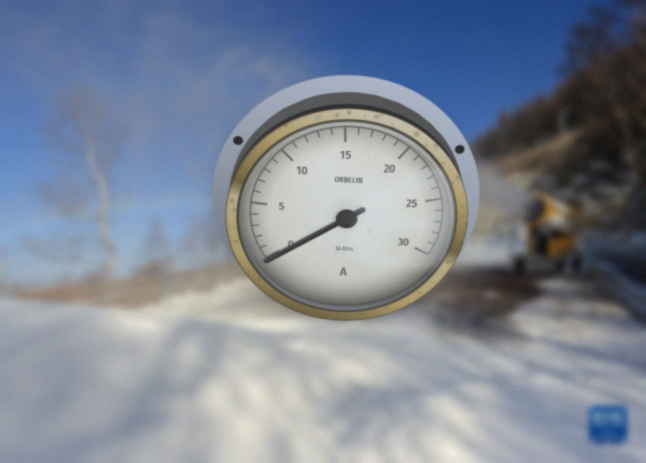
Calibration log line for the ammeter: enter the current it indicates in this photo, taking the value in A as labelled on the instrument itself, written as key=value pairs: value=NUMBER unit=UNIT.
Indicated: value=0 unit=A
